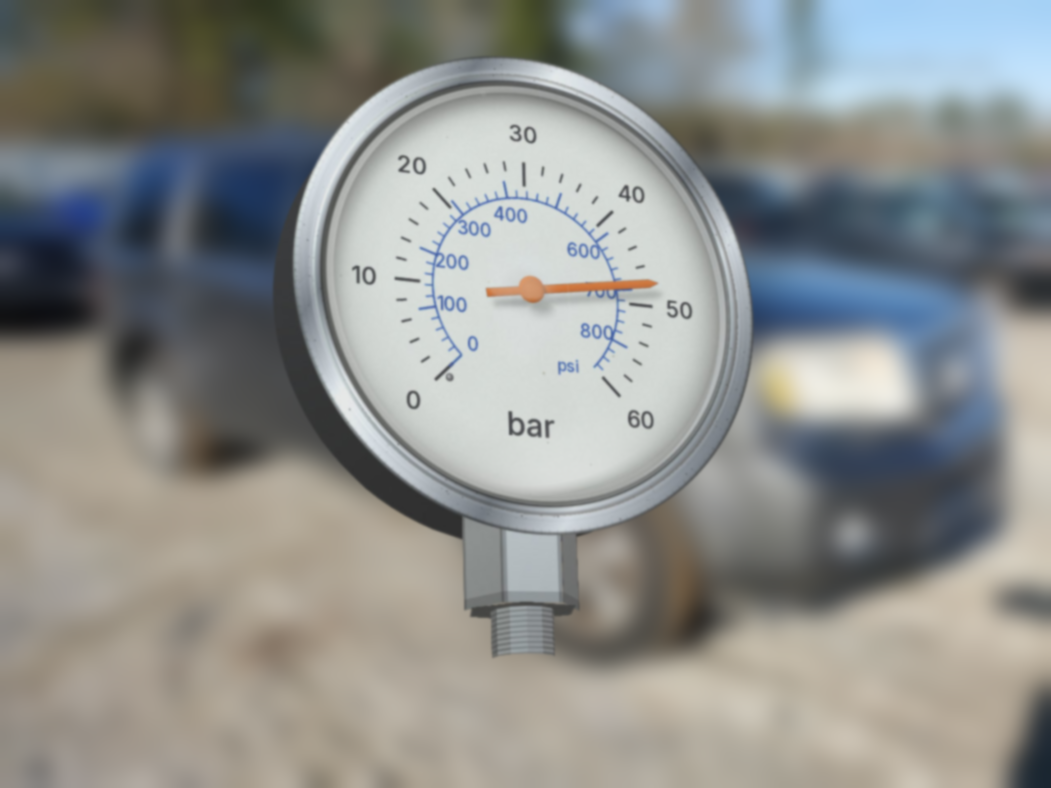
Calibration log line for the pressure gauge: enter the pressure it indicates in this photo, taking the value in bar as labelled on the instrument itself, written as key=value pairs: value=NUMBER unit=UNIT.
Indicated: value=48 unit=bar
